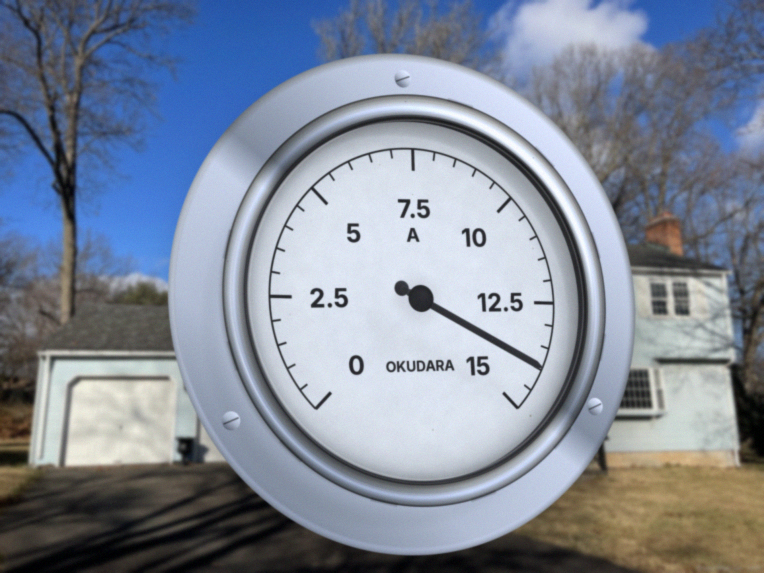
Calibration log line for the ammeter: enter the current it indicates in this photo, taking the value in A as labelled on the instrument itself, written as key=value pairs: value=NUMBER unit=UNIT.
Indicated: value=14 unit=A
